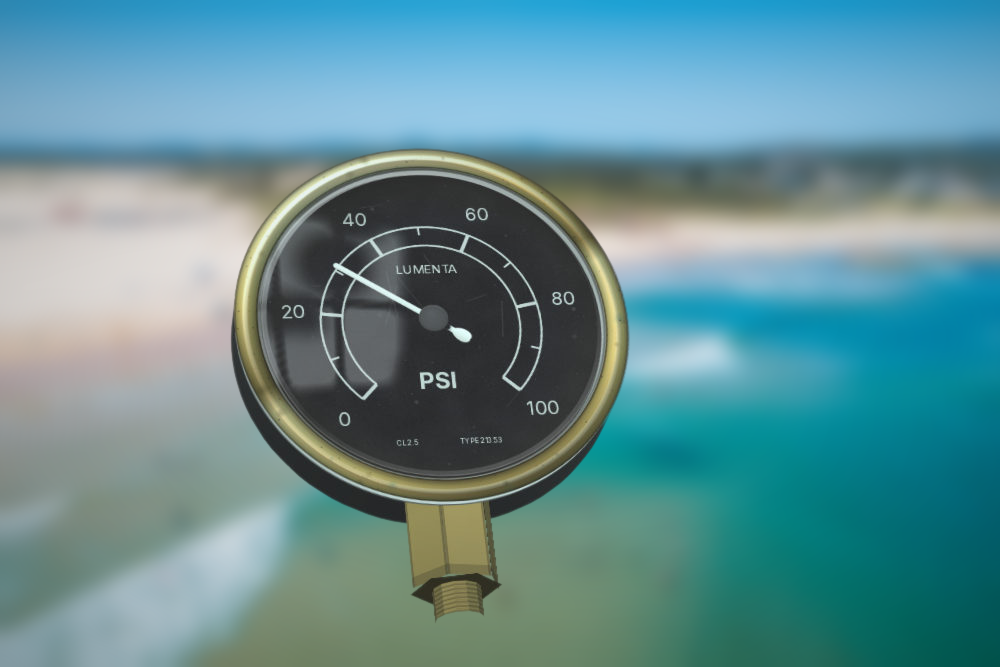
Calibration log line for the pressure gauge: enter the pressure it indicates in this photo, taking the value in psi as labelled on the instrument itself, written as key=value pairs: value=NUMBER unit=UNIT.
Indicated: value=30 unit=psi
